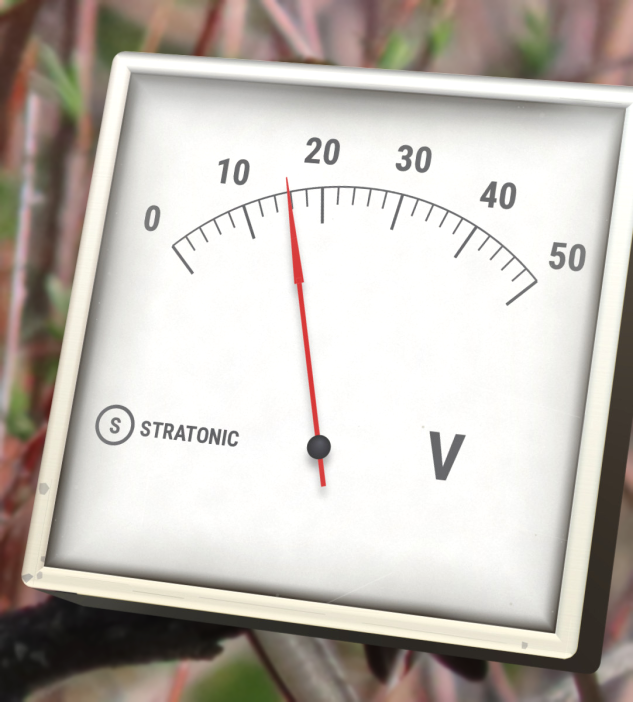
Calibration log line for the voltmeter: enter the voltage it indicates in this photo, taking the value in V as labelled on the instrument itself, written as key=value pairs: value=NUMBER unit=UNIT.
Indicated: value=16 unit=V
